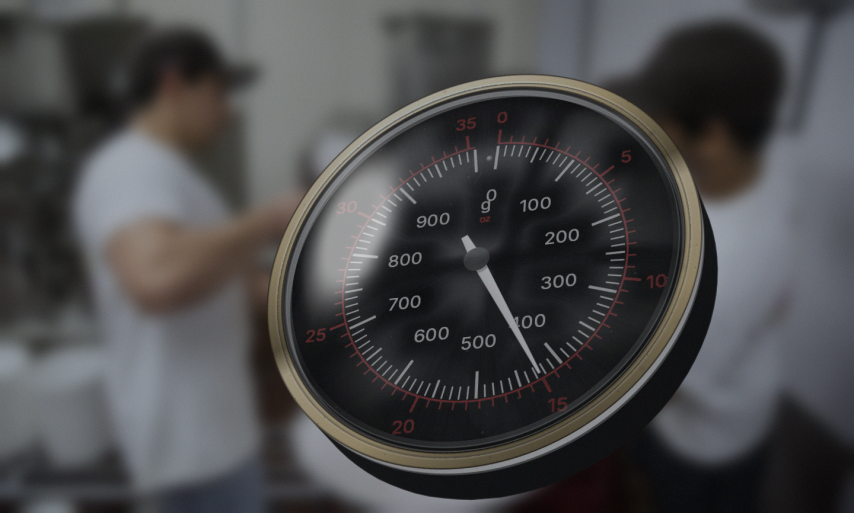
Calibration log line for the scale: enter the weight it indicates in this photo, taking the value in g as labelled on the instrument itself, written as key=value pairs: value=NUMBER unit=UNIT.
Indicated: value=425 unit=g
